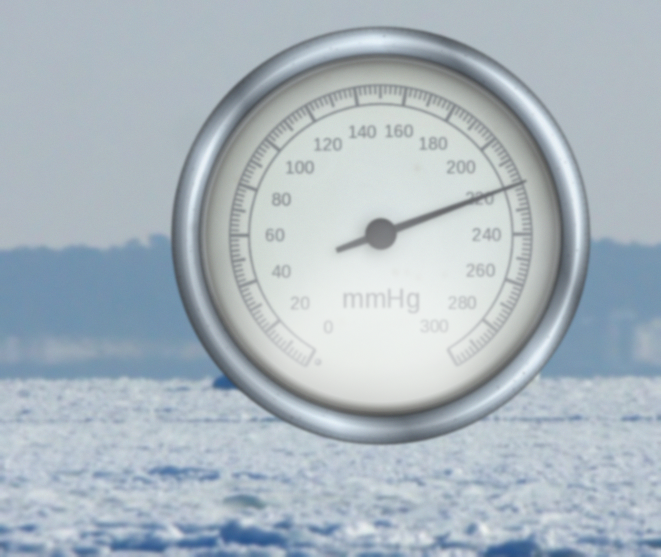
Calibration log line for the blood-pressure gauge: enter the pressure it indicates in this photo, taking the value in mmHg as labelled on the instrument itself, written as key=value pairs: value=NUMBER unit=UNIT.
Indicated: value=220 unit=mmHg
